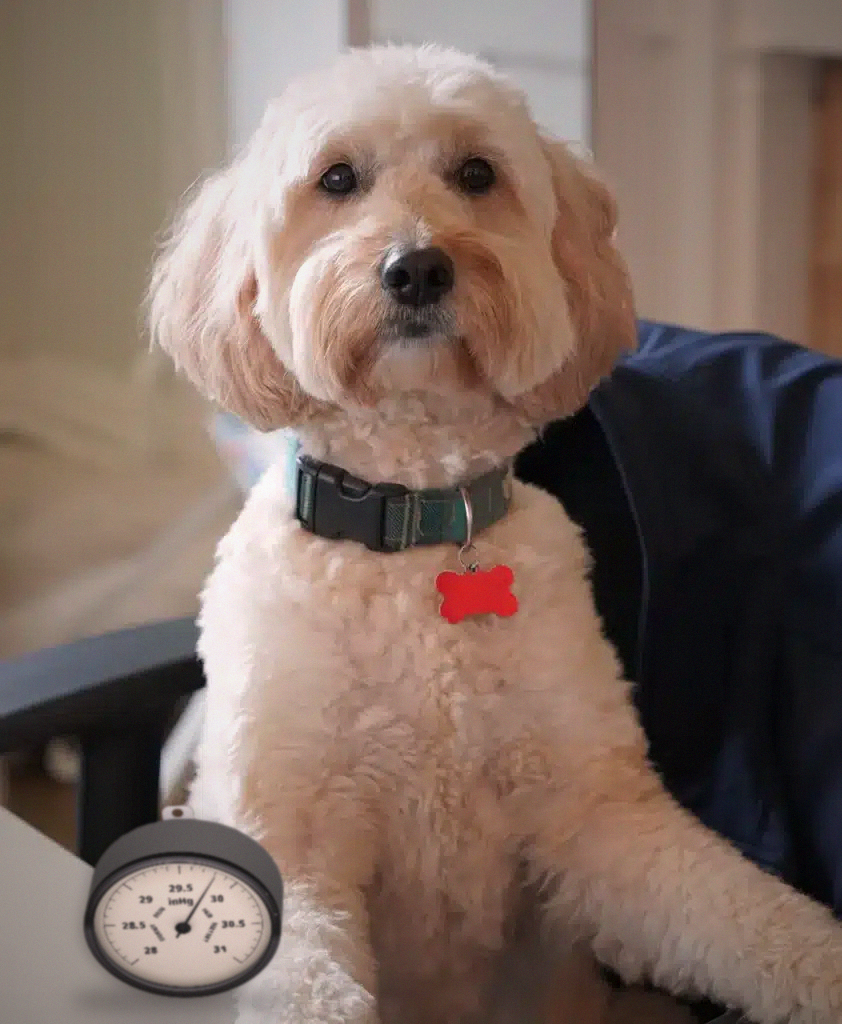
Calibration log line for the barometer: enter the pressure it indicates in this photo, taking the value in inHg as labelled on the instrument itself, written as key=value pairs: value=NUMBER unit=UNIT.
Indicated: value=29.8 unit=inHg
